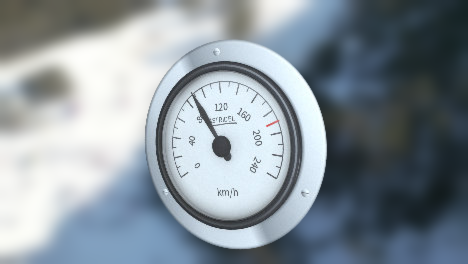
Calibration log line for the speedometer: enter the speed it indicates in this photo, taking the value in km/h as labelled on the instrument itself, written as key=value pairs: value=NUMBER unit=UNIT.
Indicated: value=90 unit=km/h
